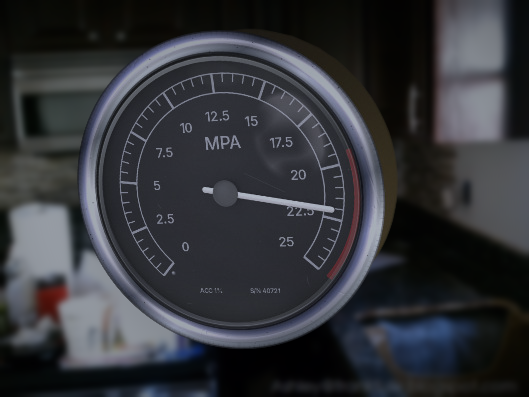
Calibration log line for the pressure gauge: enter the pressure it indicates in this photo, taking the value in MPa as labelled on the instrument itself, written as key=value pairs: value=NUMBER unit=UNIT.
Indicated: value=22 unit=MPa
